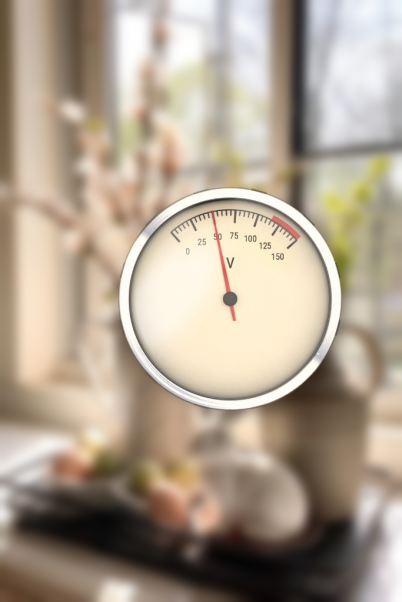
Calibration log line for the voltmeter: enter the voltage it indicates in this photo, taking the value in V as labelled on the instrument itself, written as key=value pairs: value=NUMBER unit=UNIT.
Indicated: value=50 unit=V
